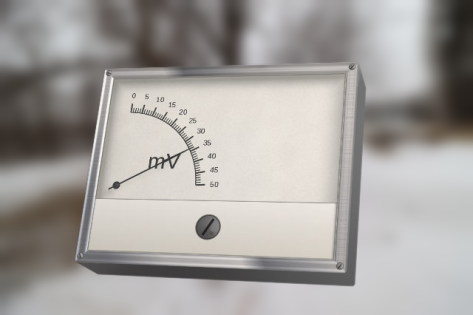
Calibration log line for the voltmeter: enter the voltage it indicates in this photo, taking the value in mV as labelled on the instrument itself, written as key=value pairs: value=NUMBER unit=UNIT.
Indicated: value=35 unit=mV
